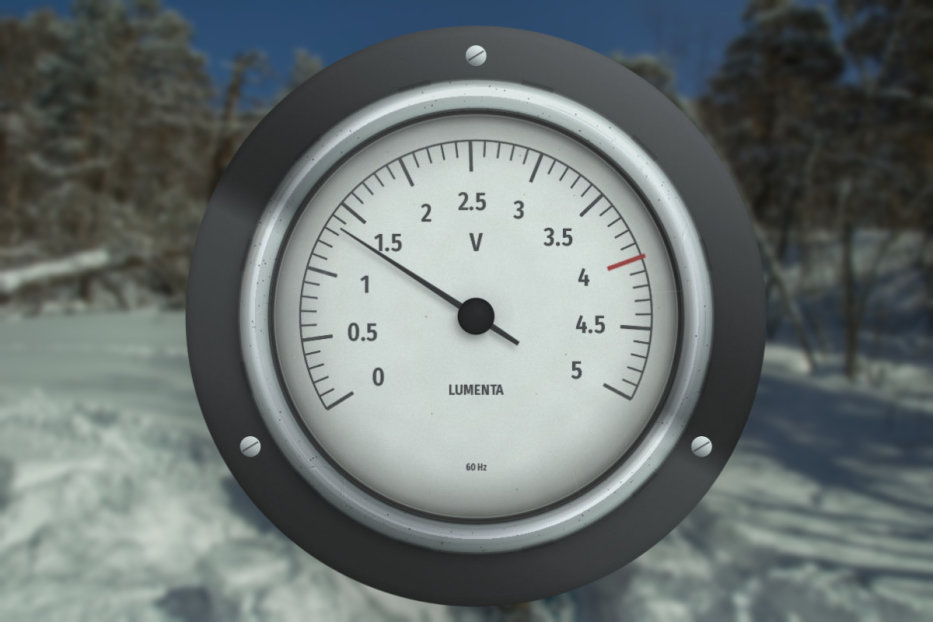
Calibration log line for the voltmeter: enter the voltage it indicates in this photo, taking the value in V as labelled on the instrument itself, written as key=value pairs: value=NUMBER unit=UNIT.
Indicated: value=1.35 unit=V
